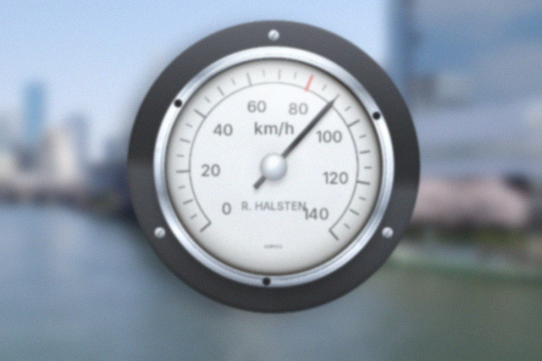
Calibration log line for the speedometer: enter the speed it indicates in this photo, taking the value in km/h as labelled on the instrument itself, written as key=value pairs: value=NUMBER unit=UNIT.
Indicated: value=90 unit=km/h
